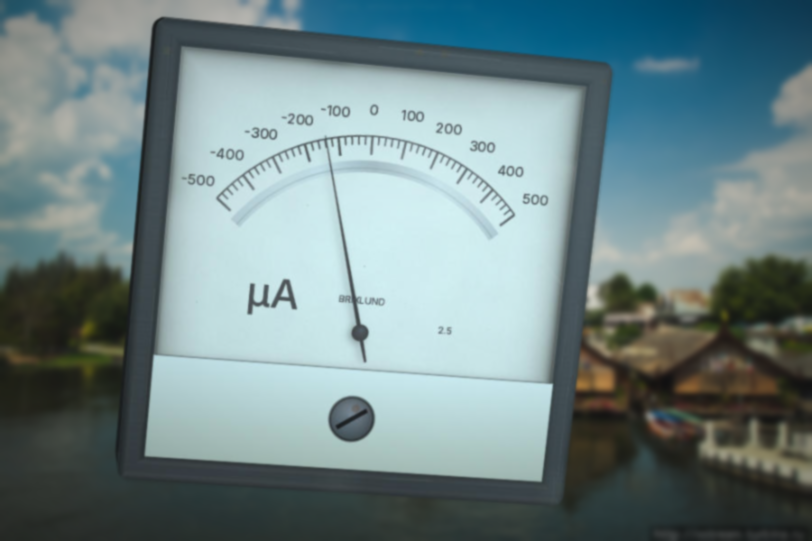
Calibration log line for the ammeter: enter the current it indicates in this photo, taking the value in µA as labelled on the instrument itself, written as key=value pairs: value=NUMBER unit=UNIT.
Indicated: value=-140 unit=µA
